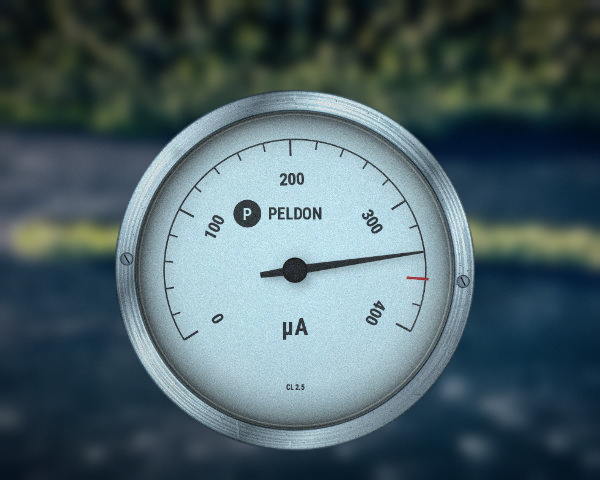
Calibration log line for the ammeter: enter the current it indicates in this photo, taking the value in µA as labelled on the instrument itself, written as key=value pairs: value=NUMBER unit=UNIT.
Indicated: value=340 unit=µA
